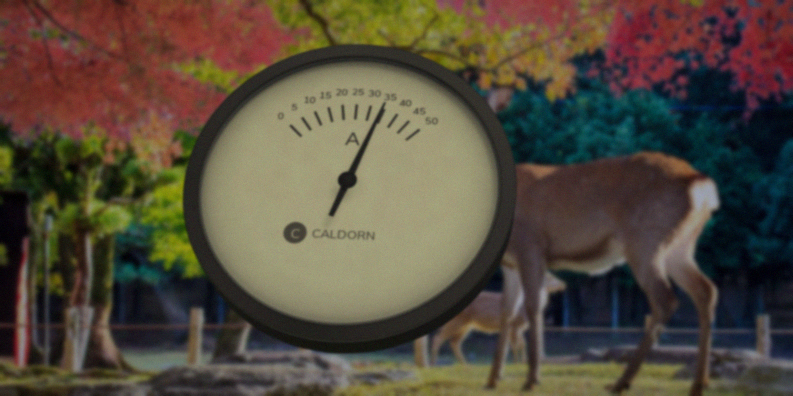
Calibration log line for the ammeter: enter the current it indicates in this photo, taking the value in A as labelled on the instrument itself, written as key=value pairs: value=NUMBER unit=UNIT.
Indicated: value=35 unit=A
